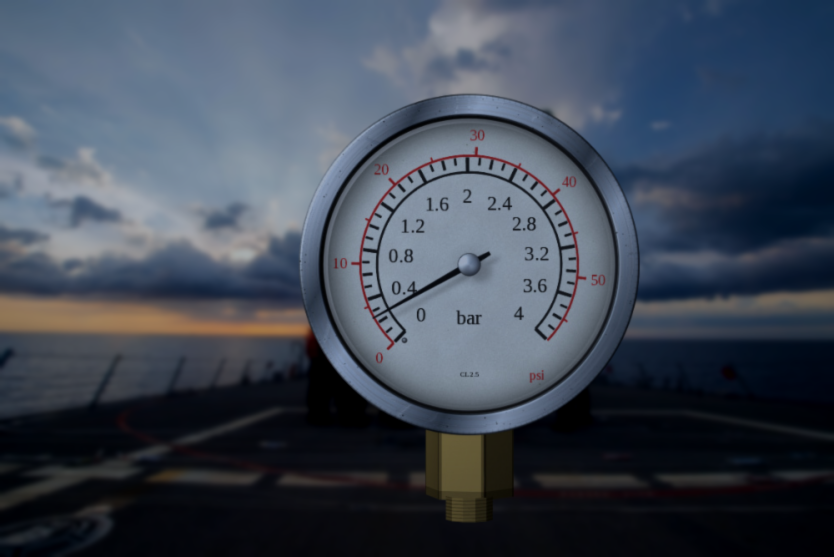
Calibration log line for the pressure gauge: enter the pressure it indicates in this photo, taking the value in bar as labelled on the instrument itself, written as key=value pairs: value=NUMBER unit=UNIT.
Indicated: value=0.25 unit=bar
